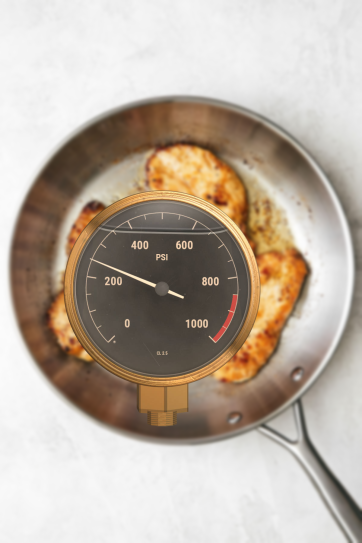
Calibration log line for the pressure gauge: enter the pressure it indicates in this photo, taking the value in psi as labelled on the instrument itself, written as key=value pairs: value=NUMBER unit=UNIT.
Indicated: value=250 unit=psi
